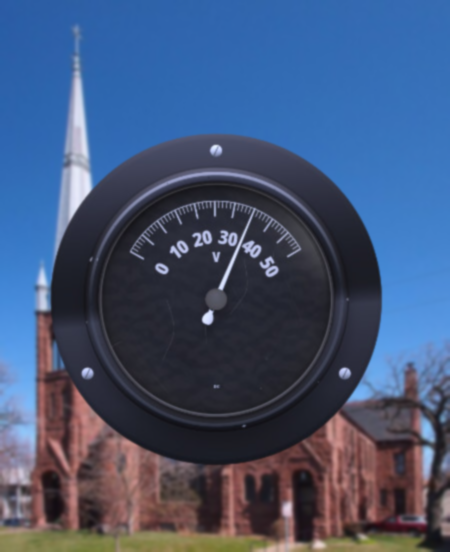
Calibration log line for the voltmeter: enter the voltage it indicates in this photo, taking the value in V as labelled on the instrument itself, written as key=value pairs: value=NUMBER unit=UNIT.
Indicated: value=35 unit=V
